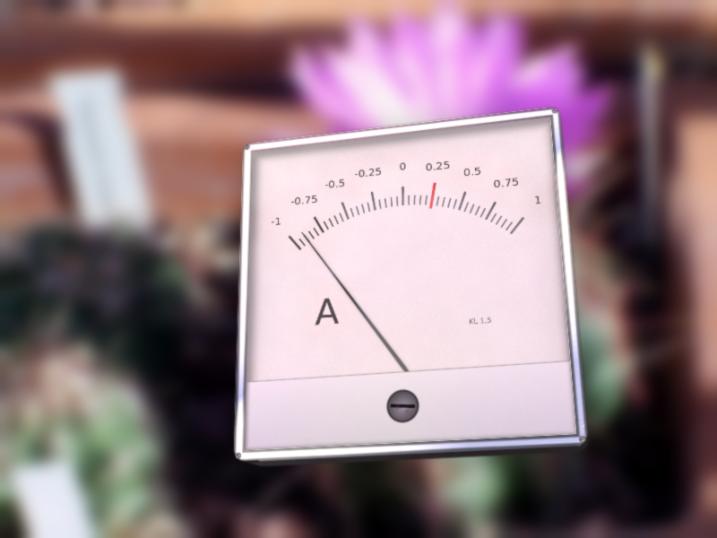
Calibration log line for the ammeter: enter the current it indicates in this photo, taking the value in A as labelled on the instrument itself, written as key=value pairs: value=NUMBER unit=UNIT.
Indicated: value=-0.9 unit=A
